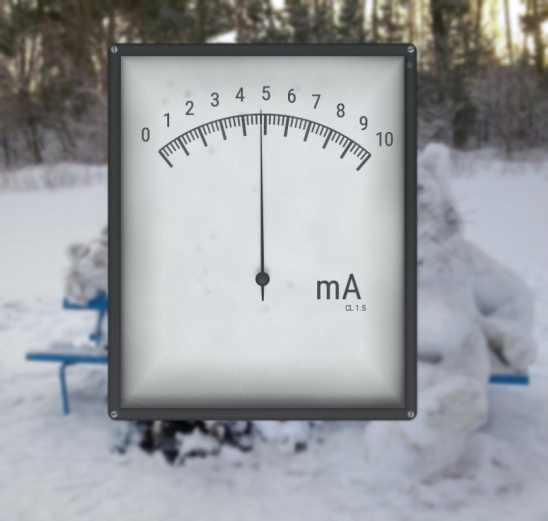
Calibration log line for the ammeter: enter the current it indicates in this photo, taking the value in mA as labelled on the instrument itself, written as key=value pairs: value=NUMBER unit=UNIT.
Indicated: value=4.8 unit=mA
